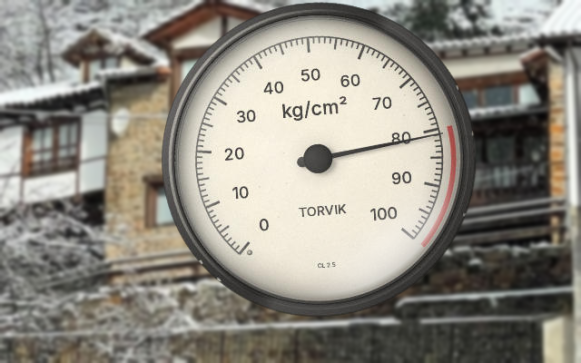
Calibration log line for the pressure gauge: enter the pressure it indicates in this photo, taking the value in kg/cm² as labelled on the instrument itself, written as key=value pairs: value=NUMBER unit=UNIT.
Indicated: value=81 unit=kg/cm²
